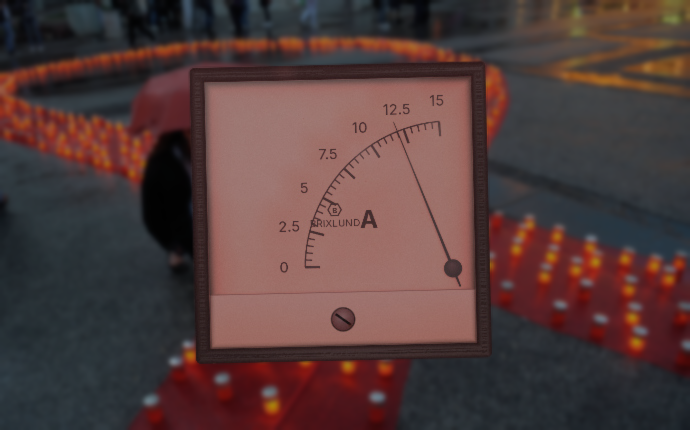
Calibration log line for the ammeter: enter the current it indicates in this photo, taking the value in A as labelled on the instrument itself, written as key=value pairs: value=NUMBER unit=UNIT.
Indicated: value=12 unit=A
